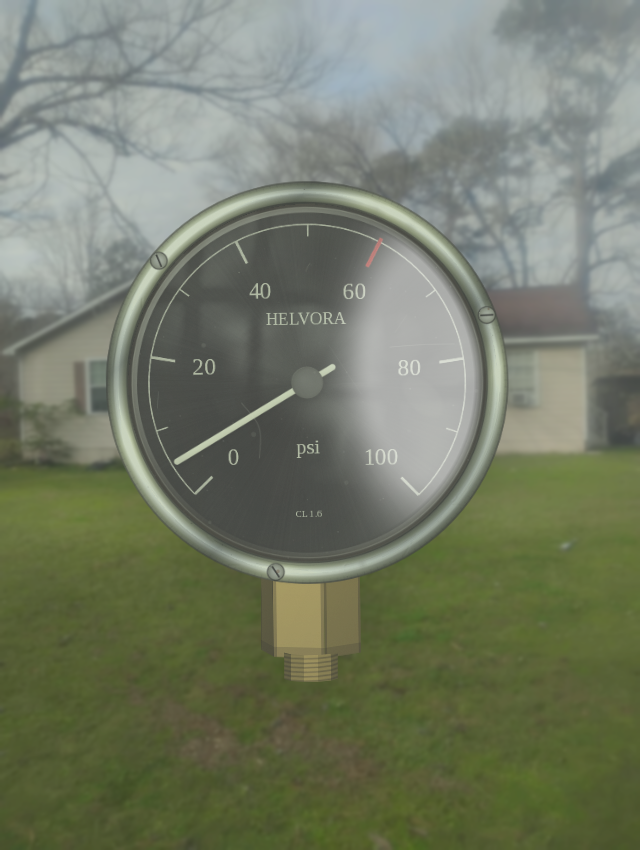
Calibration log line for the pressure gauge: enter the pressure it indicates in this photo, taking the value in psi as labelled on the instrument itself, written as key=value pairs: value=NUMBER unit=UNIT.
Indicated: value=5 unit=psi
